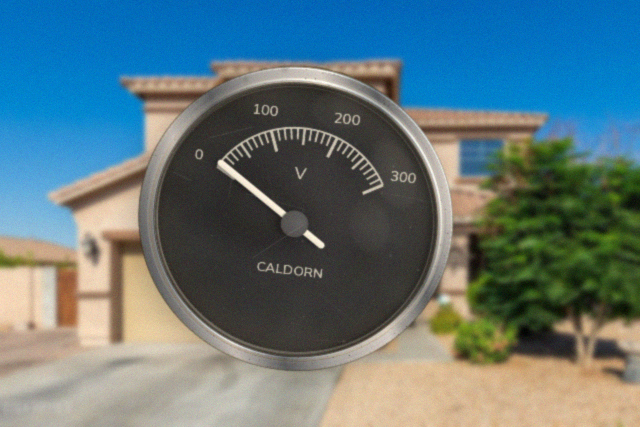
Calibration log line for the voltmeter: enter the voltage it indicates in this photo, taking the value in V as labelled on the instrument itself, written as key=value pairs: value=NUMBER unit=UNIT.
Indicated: value=10 unit=V
